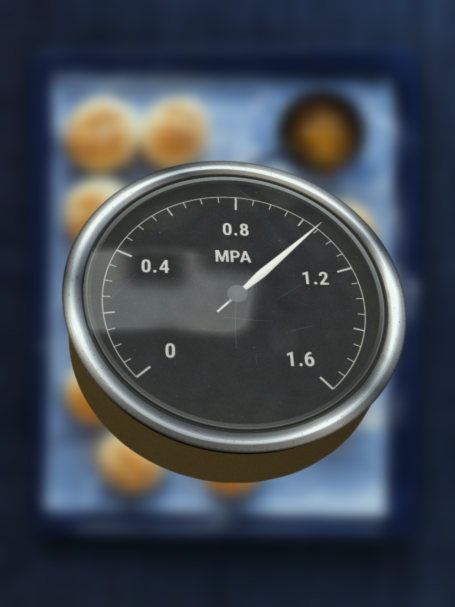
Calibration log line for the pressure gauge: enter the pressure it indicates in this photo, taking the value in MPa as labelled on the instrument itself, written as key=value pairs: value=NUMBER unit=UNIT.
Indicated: value=1.05 unit=MPa
